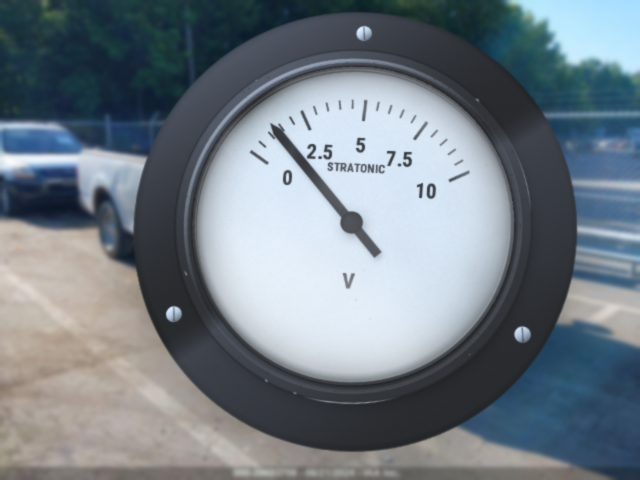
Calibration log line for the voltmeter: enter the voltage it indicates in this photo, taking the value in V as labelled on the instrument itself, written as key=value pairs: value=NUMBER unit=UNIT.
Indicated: value=1.25 unit=V
